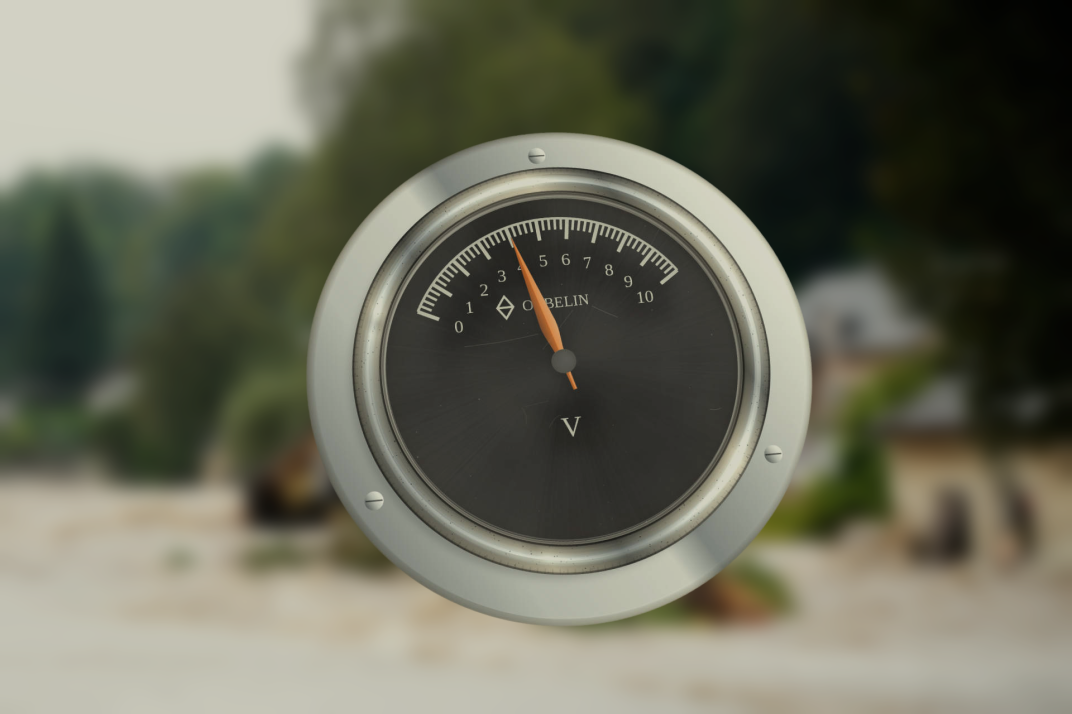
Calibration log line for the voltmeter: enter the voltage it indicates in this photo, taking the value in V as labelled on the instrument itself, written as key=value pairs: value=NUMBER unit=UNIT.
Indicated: value=4 unit=V
